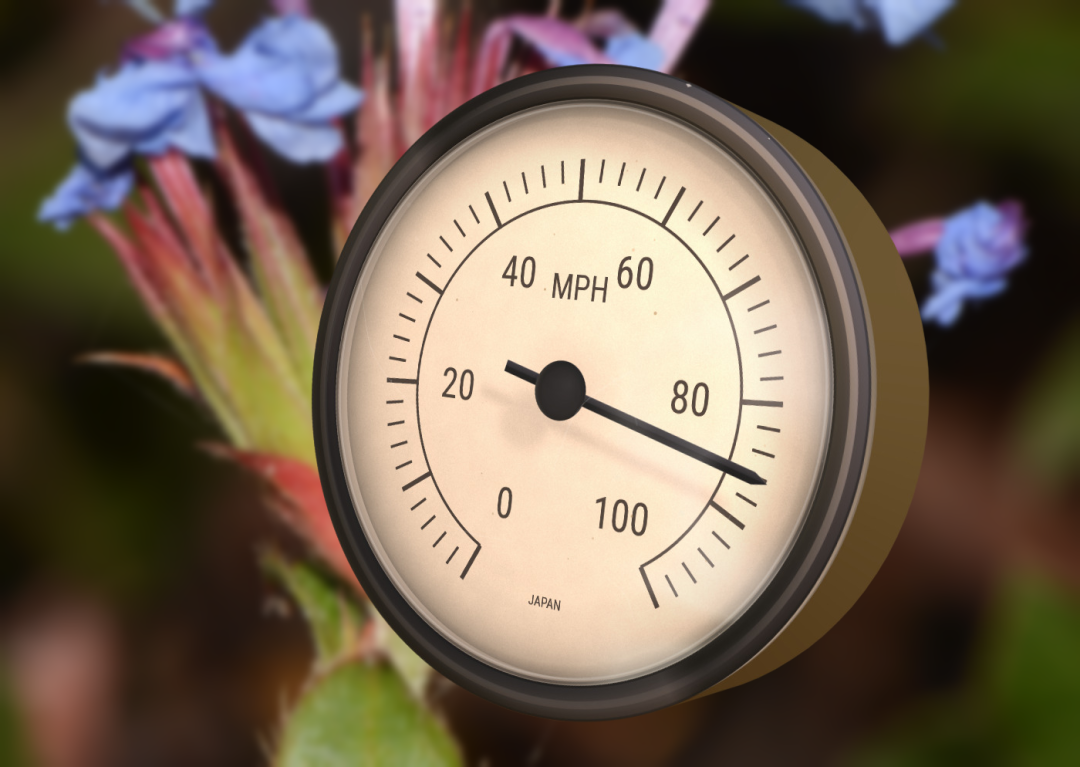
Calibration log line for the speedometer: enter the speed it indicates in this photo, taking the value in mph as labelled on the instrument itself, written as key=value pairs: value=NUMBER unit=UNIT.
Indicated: value=86 unit=mph
